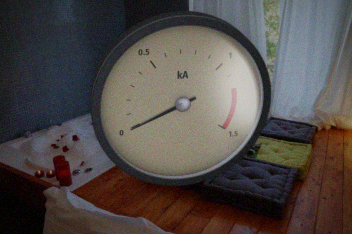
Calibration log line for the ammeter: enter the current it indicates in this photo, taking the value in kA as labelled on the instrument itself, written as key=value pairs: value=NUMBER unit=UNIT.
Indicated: value=0 unit=kA
